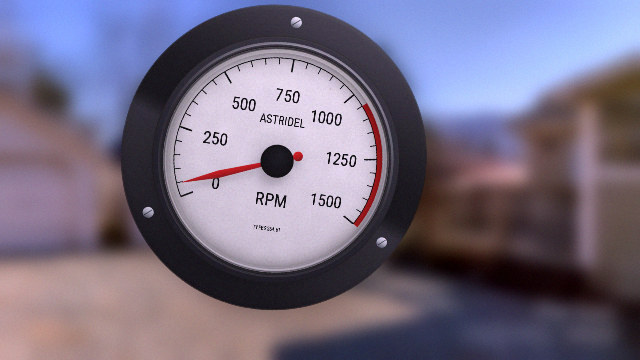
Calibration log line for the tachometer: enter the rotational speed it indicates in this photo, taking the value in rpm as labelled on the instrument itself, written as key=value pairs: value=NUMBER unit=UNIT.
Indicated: value=50 unit=rpm
